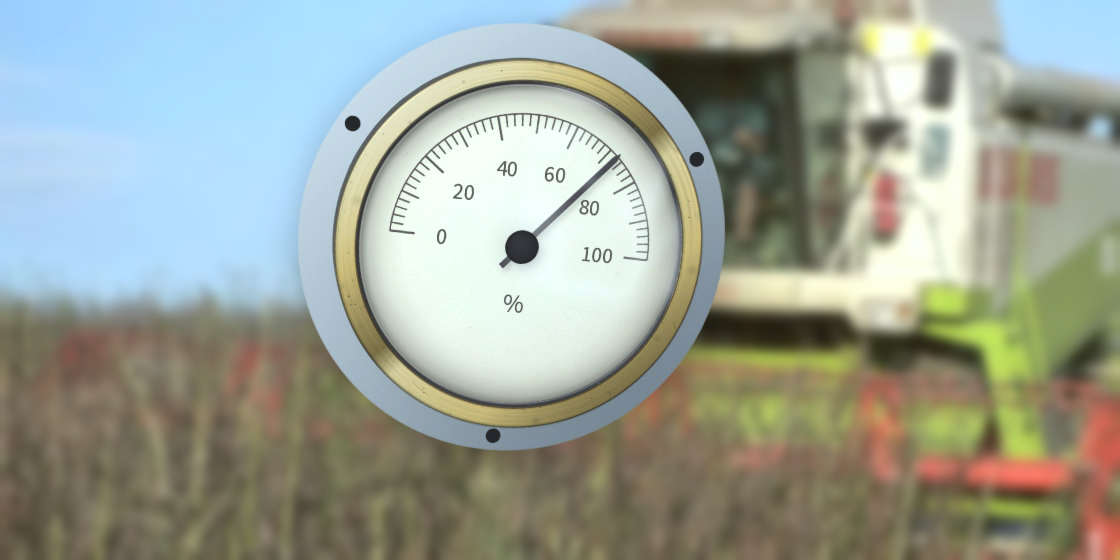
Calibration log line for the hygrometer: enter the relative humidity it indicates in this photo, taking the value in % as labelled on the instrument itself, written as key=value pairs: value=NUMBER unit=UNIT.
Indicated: value=72 unit=%
